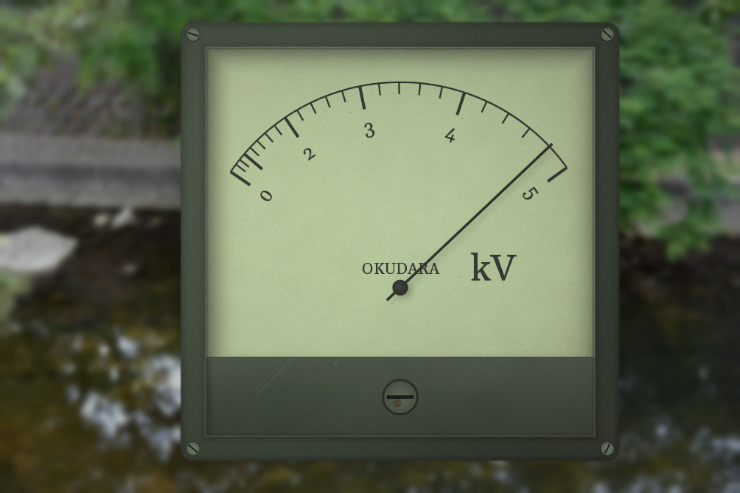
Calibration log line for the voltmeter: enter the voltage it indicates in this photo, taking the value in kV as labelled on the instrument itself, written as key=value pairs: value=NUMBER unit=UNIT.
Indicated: value=4.8 unit=kV
